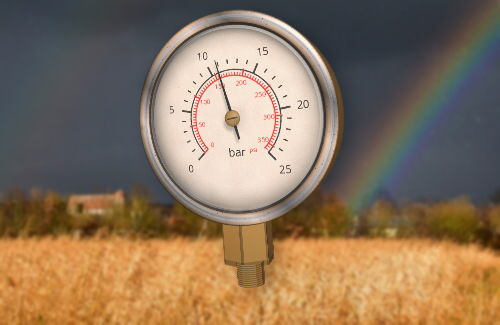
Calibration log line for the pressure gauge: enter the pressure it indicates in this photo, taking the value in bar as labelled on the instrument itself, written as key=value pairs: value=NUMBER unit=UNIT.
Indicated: value=11 unit=bar
